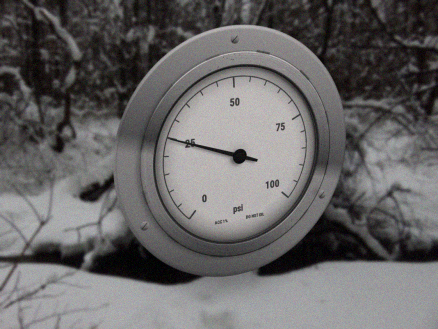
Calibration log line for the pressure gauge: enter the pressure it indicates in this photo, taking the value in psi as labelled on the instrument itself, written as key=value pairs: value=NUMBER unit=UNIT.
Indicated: value=25 unit=psi
